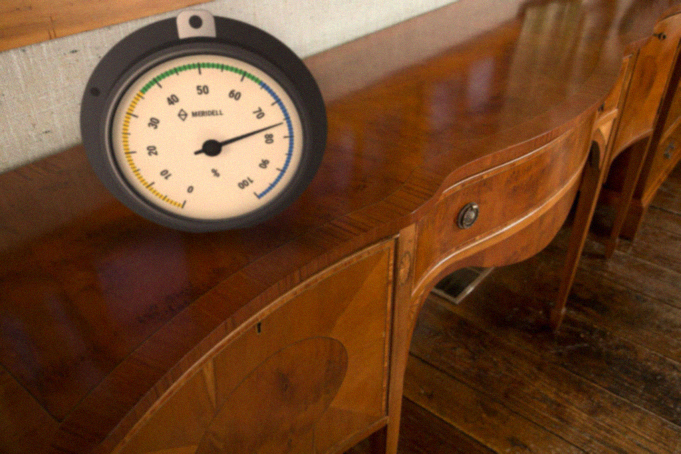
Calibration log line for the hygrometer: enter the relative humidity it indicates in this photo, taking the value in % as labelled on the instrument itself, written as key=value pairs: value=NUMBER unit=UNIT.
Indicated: value=75 unit=%
